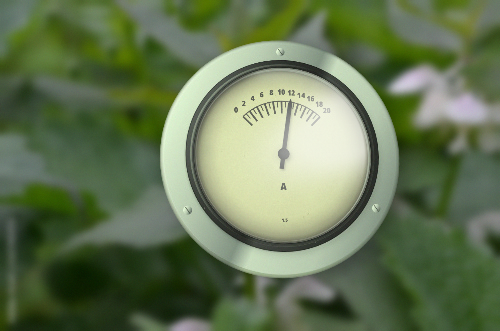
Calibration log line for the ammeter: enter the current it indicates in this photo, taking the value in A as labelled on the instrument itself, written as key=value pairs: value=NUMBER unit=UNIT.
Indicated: value=12 unit=A
